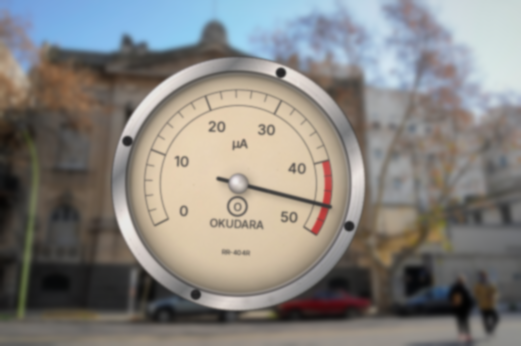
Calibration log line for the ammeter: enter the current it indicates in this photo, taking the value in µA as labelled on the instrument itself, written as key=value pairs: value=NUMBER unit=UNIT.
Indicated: value=46 unit=µA
